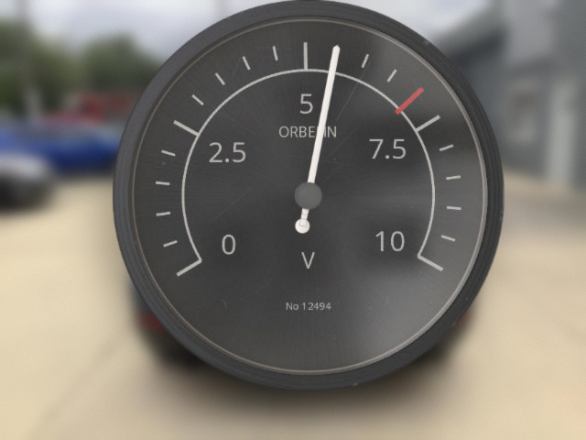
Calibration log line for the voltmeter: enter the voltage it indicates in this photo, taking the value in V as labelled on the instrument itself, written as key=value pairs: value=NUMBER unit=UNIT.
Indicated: value=5.5 unit=V
